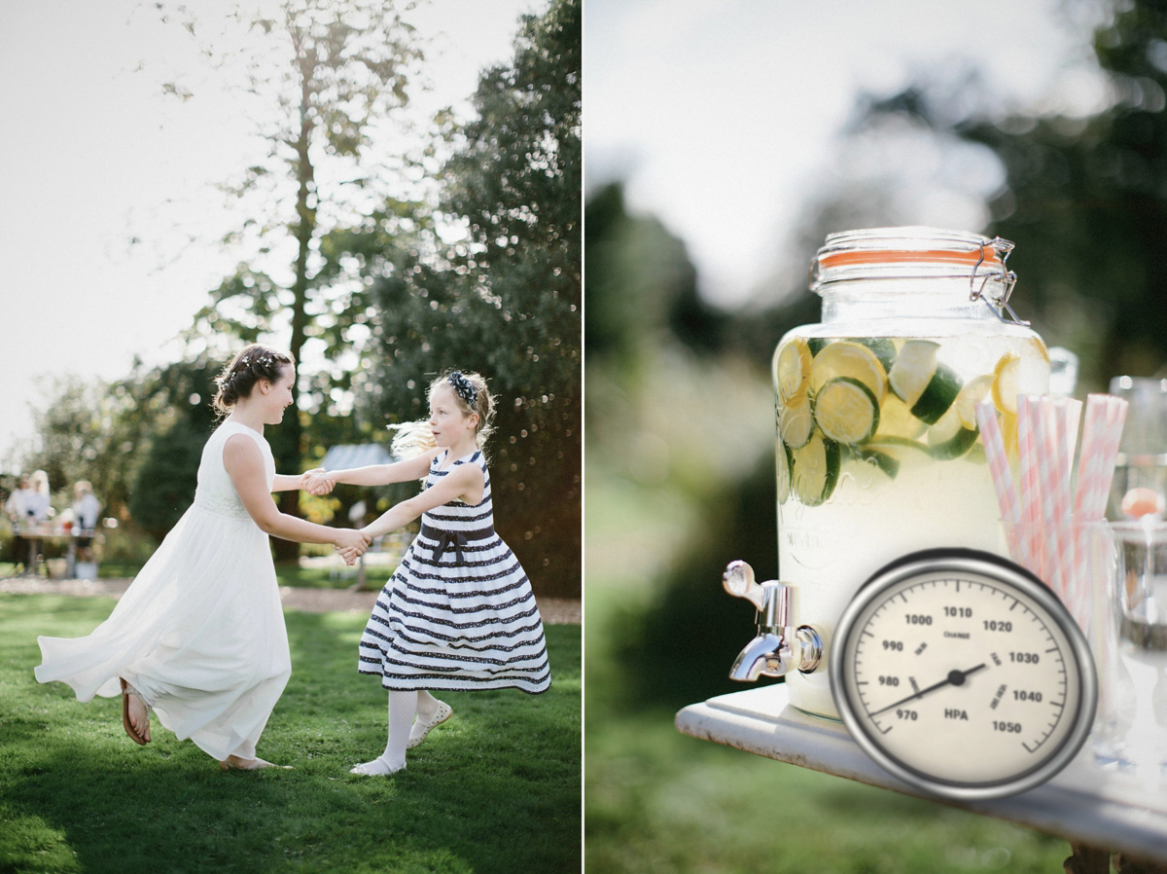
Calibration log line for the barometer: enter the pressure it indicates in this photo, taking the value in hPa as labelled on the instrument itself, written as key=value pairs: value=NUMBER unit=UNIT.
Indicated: value=974 unit=hPa
